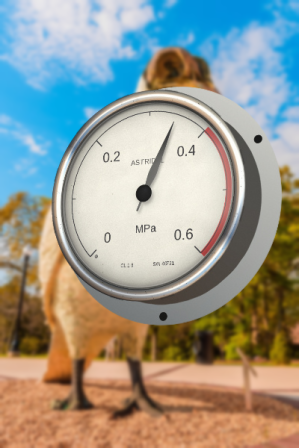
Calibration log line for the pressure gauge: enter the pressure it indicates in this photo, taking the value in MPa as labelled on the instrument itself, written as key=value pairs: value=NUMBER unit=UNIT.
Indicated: value=0.35 unit=MPa
